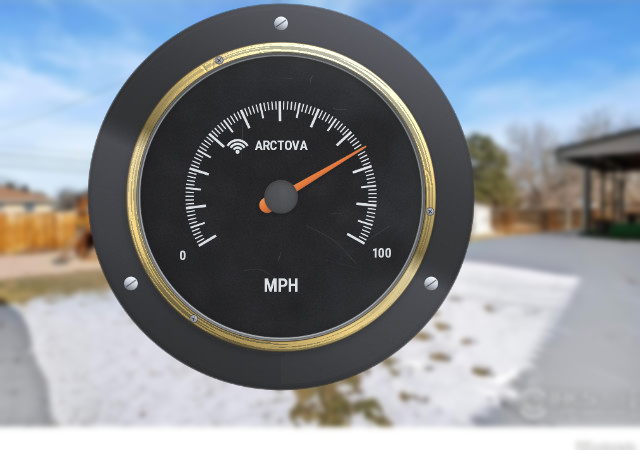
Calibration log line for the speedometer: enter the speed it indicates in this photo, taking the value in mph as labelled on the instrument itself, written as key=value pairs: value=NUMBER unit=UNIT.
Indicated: value=75 unit=mph
